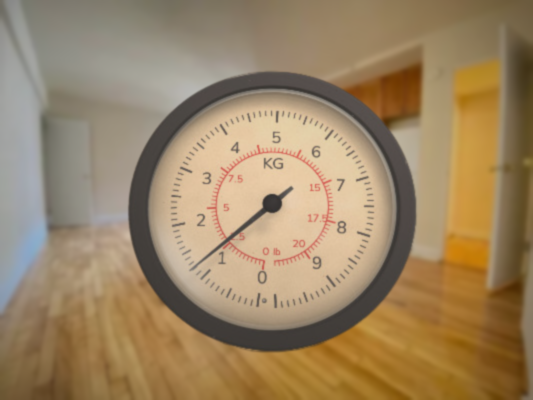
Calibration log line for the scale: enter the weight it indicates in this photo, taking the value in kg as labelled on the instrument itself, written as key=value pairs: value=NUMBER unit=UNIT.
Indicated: value=1.2 unit=kg
